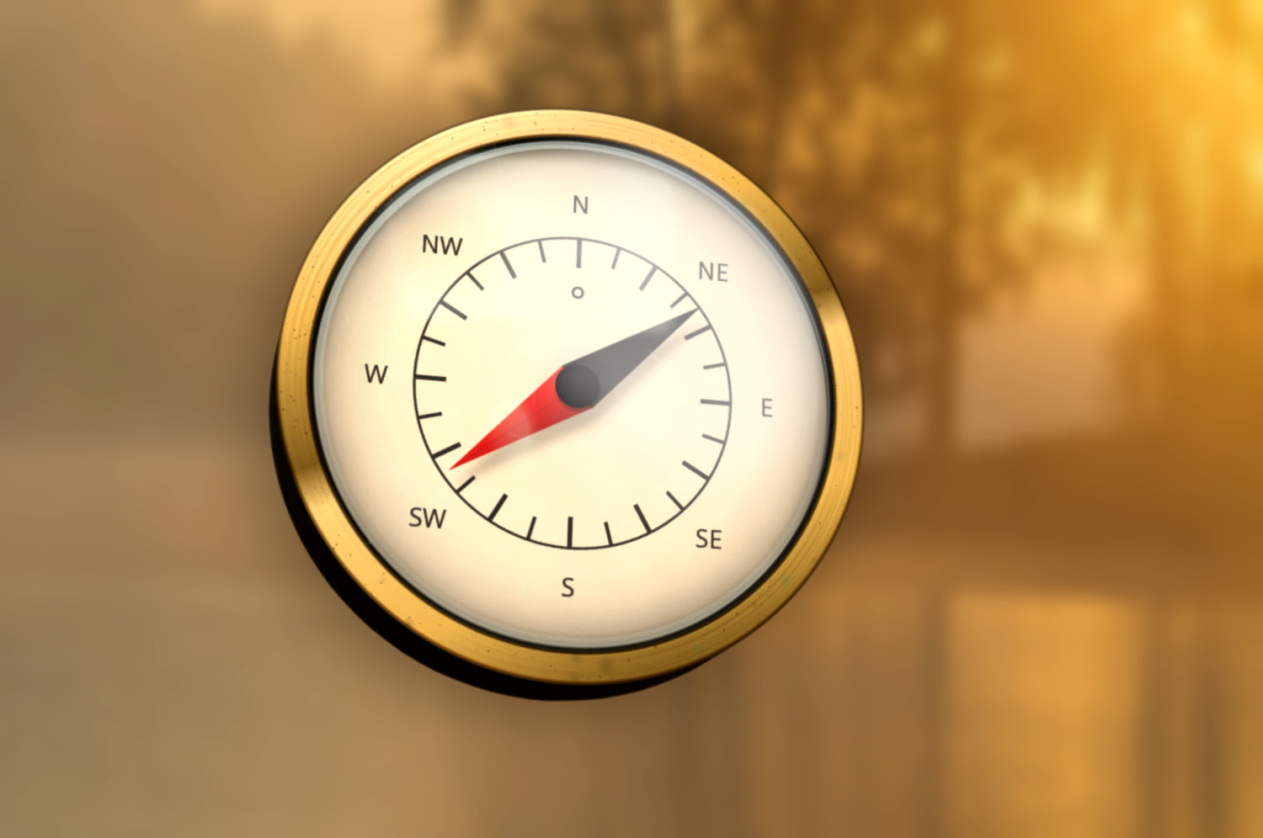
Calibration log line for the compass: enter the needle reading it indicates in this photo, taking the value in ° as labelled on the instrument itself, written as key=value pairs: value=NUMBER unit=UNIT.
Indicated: value=232.5 unit=°
